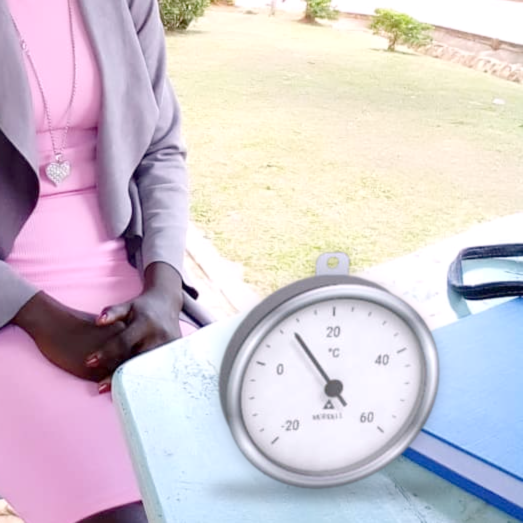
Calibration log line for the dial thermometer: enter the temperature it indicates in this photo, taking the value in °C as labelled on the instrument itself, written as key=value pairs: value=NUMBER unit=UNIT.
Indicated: value=10 unit=°C
